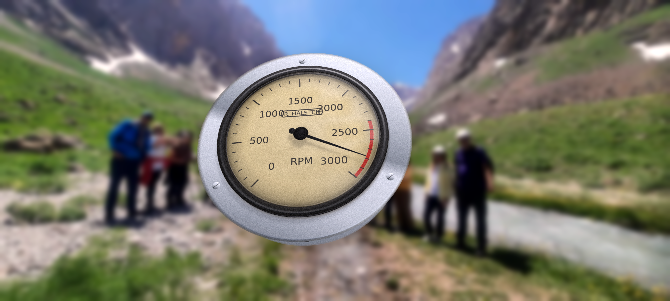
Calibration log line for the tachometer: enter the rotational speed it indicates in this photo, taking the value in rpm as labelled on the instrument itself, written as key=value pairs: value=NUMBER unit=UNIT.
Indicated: value=2800 unit=rpm
